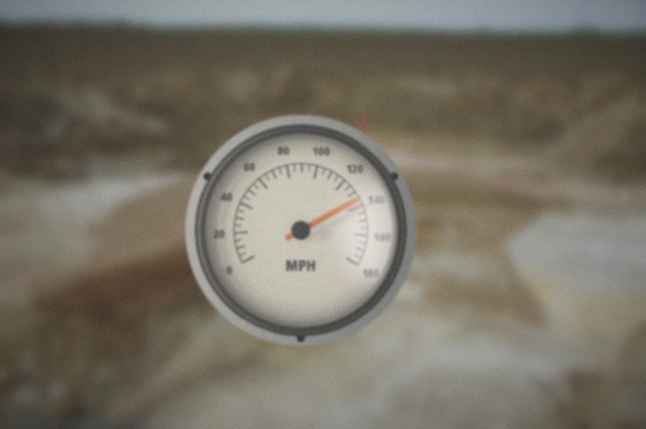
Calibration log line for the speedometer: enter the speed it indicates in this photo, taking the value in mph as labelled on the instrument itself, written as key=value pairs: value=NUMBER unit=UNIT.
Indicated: value=135 unit=mph
